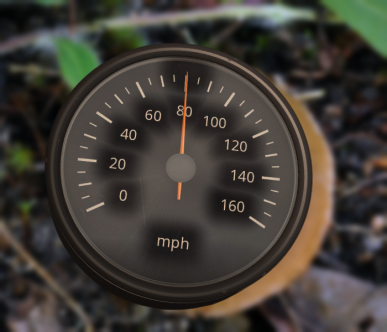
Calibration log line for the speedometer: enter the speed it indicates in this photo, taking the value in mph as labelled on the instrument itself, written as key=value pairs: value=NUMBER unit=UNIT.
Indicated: value=80 unit=mph
